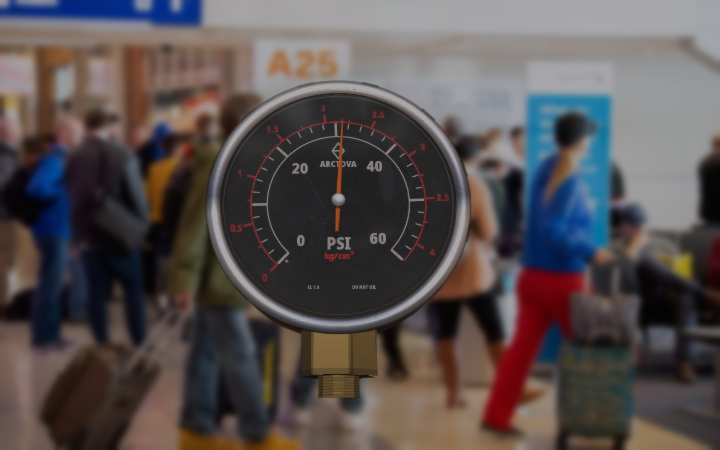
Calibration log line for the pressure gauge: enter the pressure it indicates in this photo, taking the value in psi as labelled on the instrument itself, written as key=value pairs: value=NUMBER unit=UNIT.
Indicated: value=31 unit=psi
